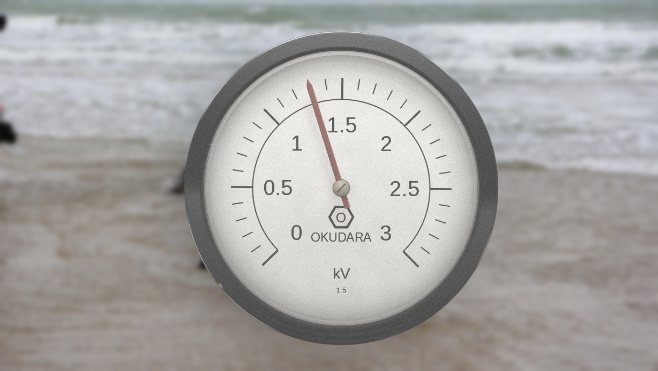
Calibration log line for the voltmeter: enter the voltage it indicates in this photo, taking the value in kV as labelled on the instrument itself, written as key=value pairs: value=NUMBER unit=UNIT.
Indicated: value=1.3 unit=kV
